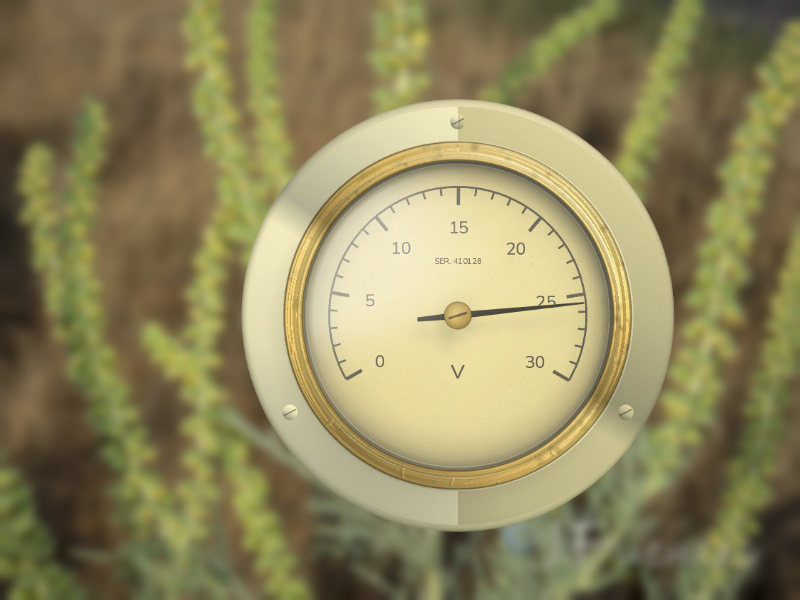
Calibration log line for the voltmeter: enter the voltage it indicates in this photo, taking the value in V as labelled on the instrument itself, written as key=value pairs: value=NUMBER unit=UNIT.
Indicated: value=25.5 unit=V
